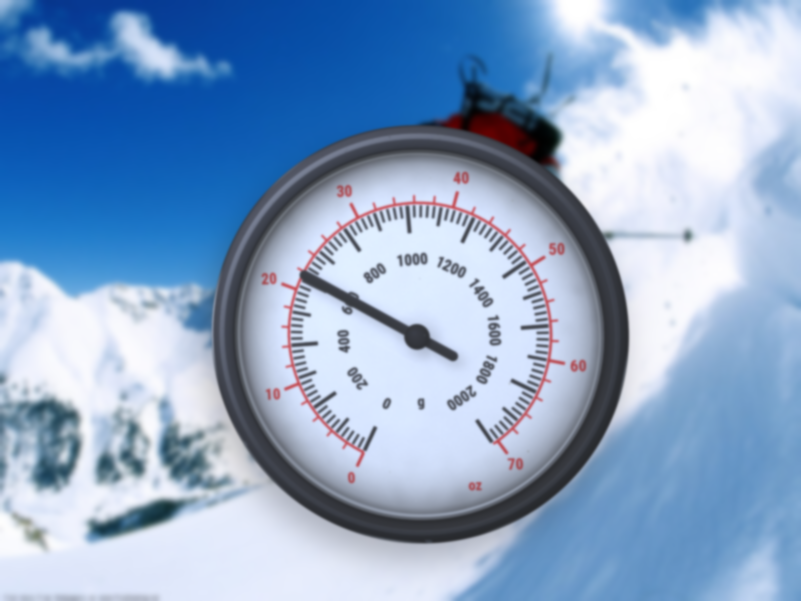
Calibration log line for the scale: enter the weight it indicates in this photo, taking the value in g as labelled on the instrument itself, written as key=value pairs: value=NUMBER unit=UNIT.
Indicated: value=620 unit=g
